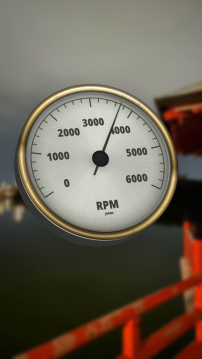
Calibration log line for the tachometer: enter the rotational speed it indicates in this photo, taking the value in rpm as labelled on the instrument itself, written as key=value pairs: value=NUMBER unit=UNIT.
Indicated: value=3700 unit=rpm
